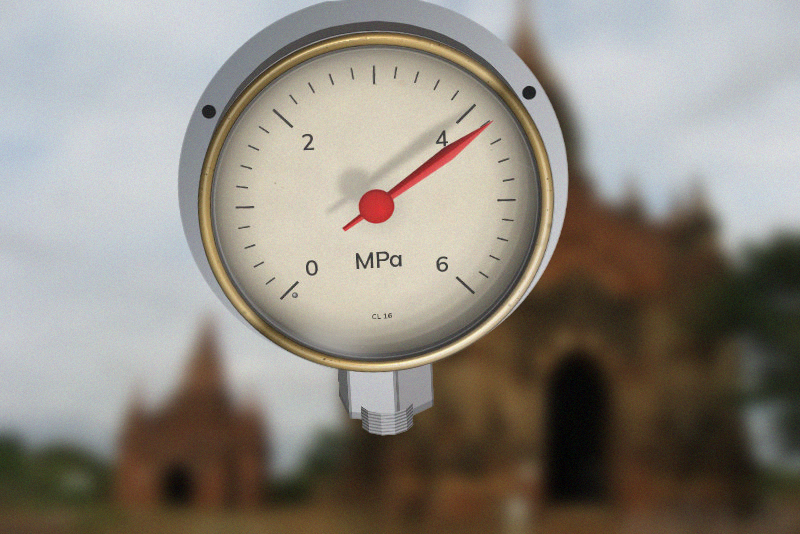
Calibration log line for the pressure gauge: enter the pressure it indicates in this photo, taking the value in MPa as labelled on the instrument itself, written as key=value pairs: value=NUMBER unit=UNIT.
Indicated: value=4.2 unit=MPa
